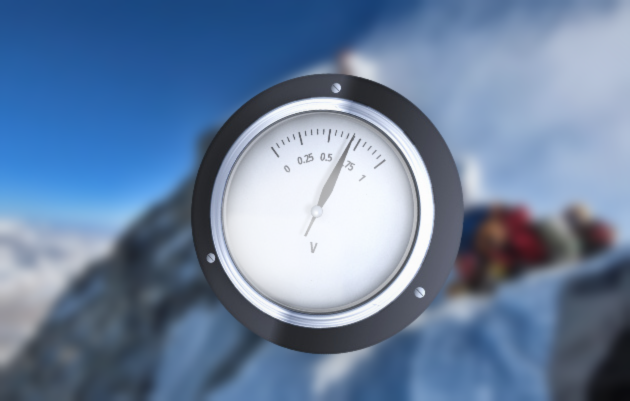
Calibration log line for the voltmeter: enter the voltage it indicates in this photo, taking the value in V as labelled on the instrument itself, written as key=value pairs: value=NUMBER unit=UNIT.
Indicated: value=0.7 unit=V
